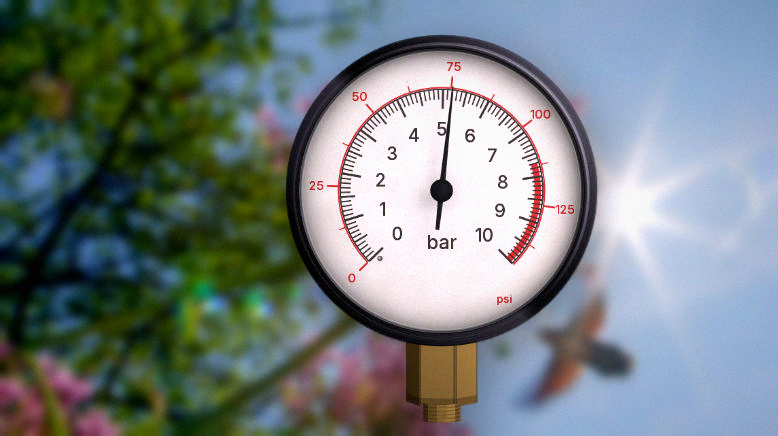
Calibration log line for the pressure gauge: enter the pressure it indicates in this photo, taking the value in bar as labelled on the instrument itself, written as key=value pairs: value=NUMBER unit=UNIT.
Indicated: value=5.2 unit=bar
